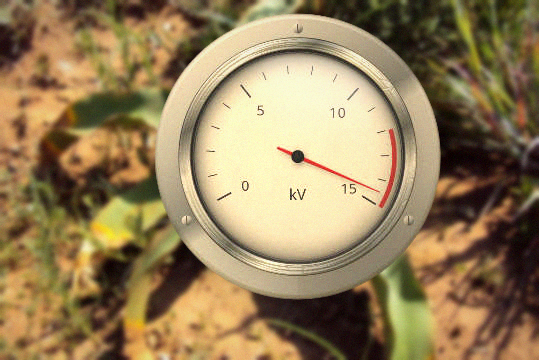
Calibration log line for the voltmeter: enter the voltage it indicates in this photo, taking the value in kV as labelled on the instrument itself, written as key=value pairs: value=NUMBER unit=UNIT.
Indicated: value=14.5 unit=kV
